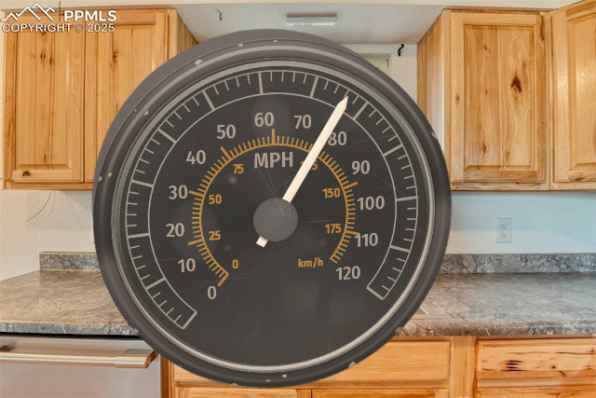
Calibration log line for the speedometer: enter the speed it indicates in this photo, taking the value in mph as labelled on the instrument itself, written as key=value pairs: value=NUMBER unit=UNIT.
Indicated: value=76 unit=mph
